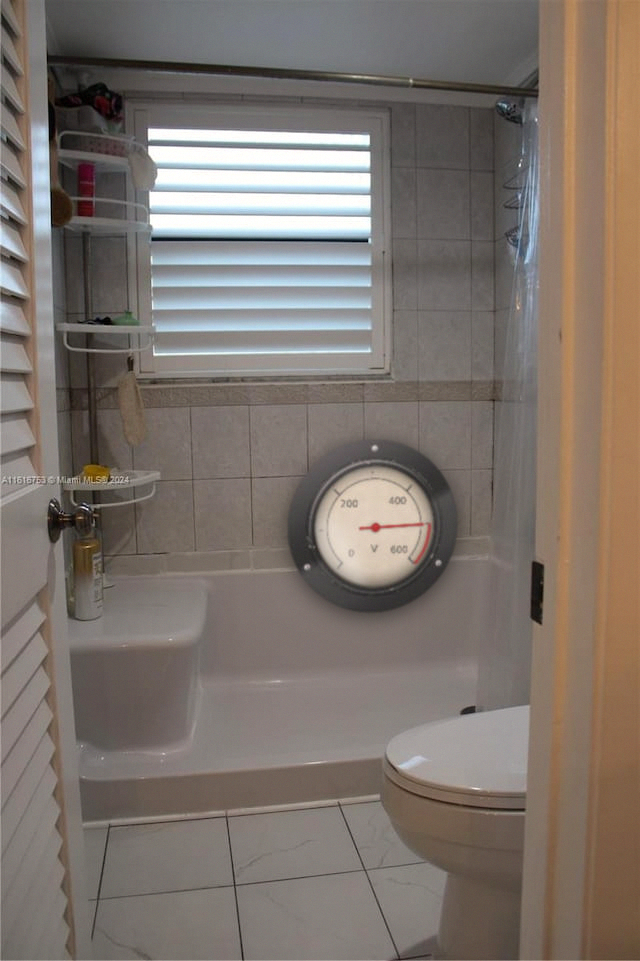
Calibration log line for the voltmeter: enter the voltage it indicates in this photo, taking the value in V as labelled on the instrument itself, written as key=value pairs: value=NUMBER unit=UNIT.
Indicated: value=500 unit=V
